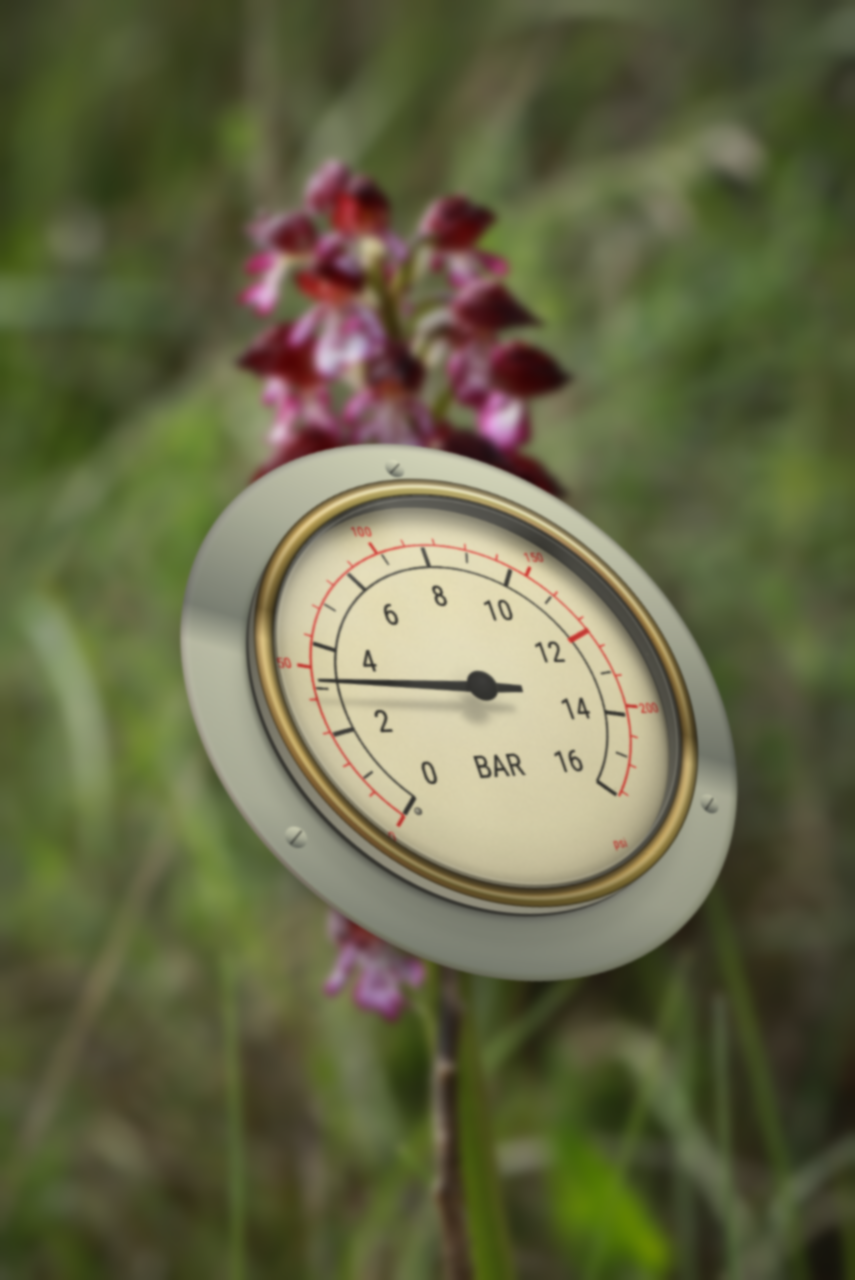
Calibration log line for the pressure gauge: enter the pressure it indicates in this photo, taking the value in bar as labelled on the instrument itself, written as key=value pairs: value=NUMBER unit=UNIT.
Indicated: value=3 unit=bar
